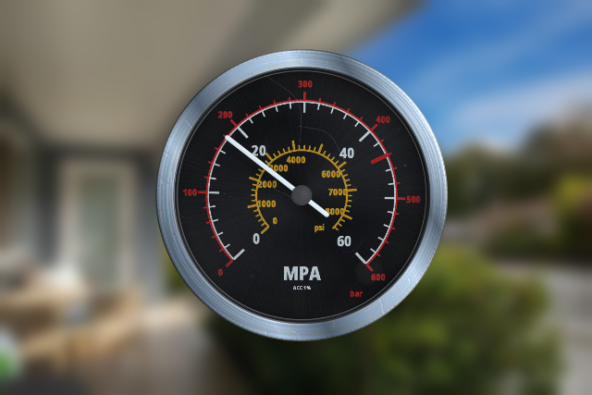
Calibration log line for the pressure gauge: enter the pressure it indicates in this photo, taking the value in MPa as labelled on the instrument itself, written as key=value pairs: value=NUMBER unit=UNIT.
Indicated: value=18 unit=MPa
